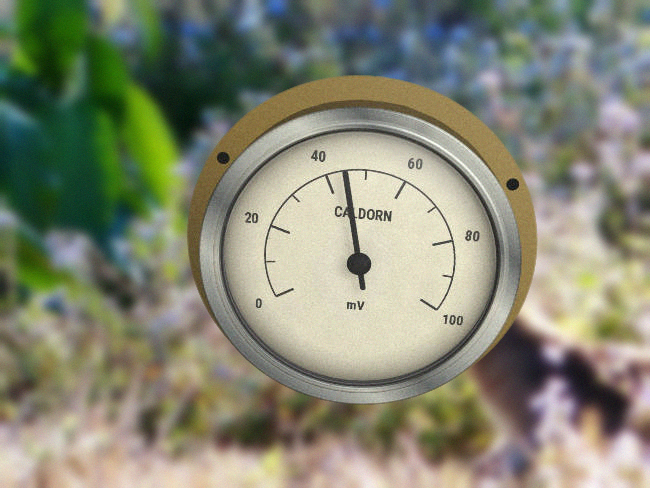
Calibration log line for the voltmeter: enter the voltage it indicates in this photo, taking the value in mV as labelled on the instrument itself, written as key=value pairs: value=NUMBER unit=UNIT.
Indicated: value=45 unit=mV
